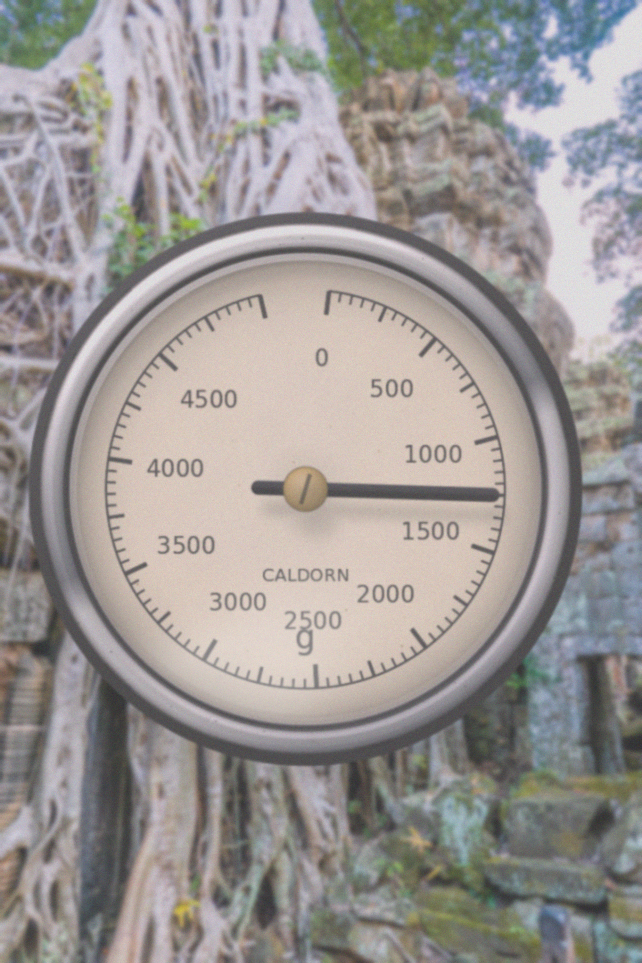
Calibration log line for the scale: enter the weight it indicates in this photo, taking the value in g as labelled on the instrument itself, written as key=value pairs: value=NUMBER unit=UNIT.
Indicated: value=1250 unit=g
